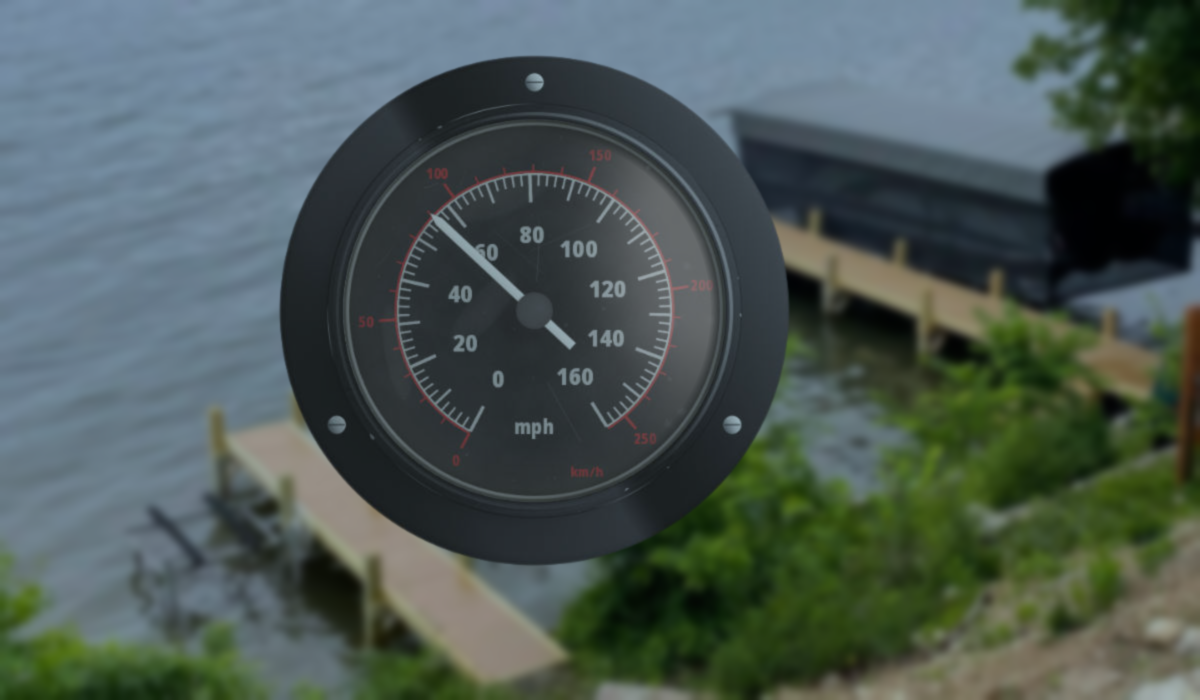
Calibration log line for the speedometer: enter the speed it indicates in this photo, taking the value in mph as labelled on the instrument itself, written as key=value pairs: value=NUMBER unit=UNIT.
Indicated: value=56 unit=mph
